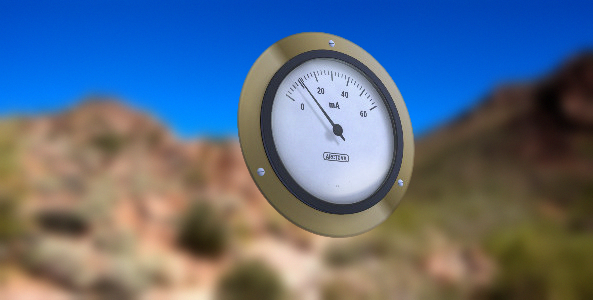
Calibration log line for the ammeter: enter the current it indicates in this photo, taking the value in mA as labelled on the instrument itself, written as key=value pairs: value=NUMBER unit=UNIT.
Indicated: value=10 unit=mA
